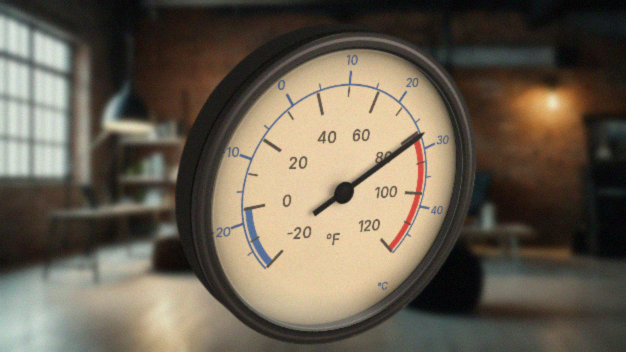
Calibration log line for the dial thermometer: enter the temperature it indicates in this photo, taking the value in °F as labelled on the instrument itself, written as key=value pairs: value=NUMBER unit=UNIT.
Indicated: value=80 unit=°F
